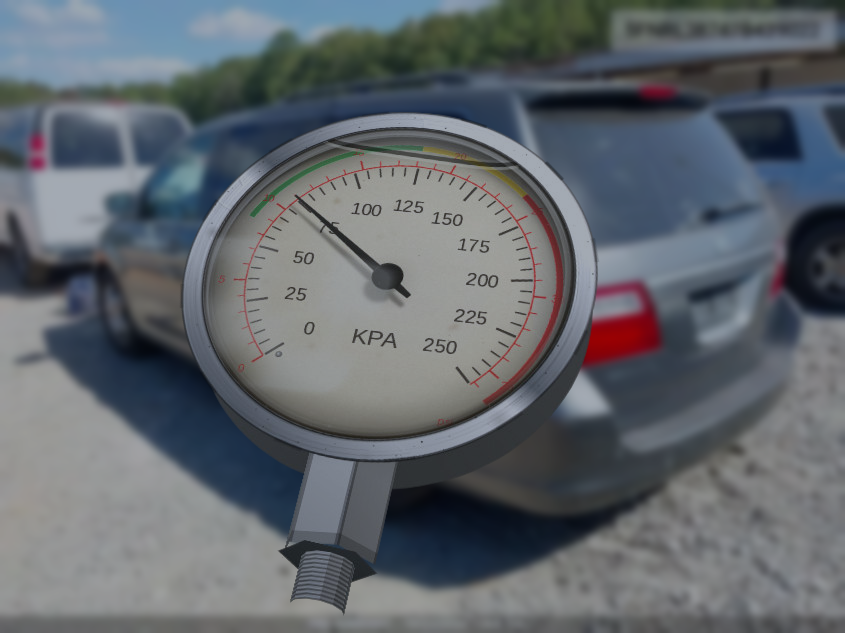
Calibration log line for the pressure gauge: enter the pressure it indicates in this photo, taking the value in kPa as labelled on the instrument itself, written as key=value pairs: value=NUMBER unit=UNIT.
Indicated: value=75 unit=kPa
